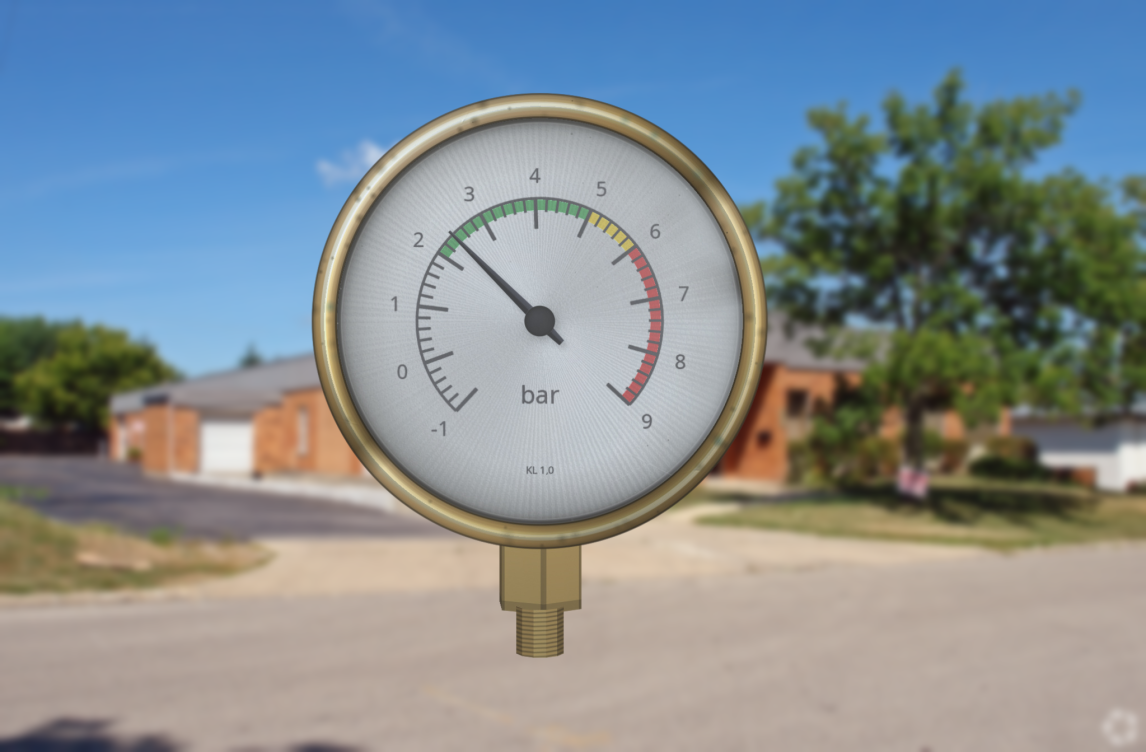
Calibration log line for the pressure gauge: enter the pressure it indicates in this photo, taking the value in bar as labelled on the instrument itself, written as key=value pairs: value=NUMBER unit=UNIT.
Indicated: value=2.4 unit=bar
